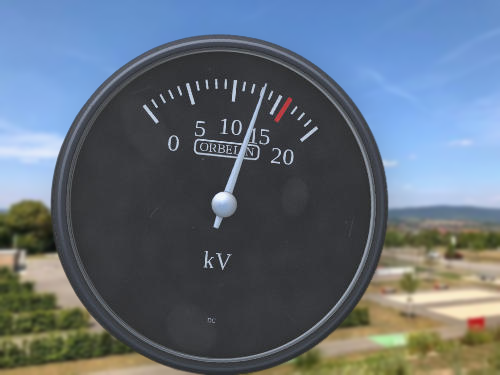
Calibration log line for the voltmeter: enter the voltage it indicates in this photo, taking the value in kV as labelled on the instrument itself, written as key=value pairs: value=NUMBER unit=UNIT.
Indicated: value=13 unit=kV
